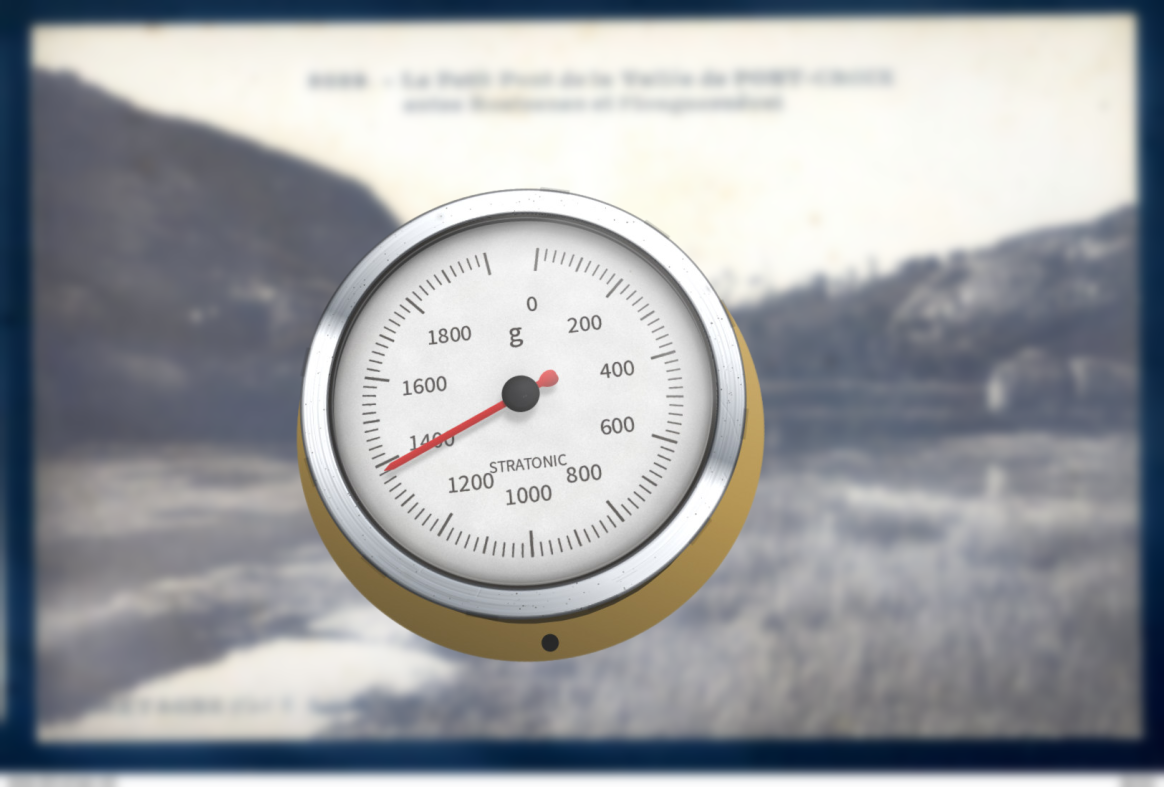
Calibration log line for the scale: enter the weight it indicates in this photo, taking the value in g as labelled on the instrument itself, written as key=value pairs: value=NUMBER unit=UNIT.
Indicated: value=1380 unit=g
